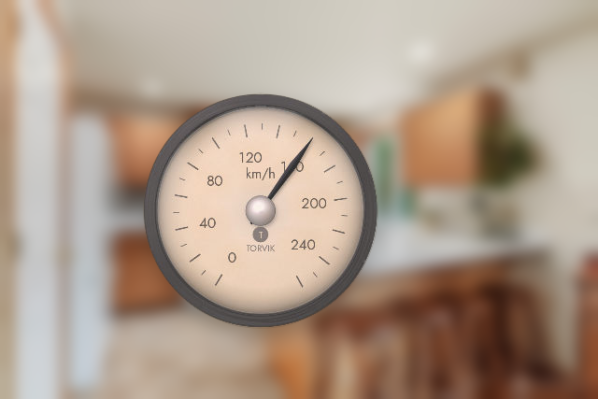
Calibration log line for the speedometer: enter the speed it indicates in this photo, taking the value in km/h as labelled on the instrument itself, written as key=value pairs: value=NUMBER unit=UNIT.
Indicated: value=160 unit=km/h
